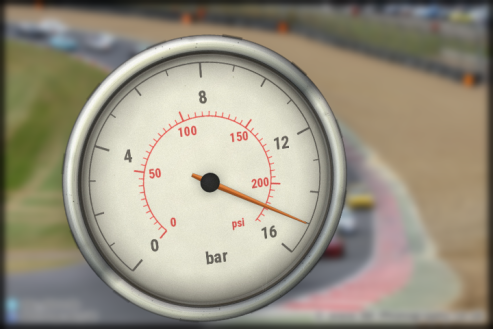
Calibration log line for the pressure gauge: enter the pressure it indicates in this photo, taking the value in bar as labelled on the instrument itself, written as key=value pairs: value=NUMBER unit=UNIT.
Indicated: value=15 unit=bar
